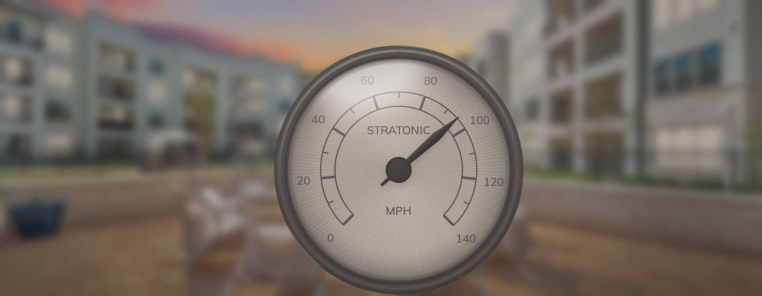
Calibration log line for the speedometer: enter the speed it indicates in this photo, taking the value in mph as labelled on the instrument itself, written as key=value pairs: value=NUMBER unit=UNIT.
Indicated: value=95 unit=mph
